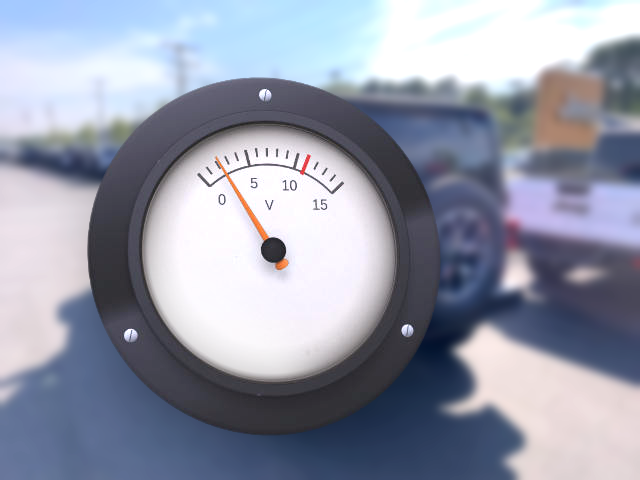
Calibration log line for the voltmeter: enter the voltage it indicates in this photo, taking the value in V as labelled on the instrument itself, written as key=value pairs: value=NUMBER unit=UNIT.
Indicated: value=2 unit=V
